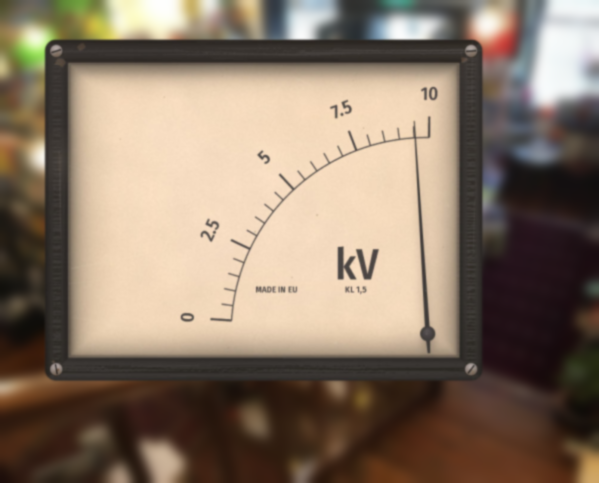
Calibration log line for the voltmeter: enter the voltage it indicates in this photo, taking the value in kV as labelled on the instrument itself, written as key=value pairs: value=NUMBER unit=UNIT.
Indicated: value=9.5 unit=kV
